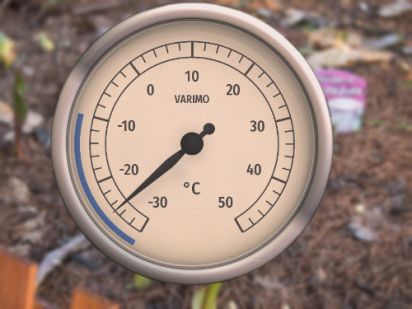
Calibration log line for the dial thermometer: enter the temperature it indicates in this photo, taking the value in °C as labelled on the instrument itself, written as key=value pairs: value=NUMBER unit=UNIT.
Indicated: value=-25 unit=°C
